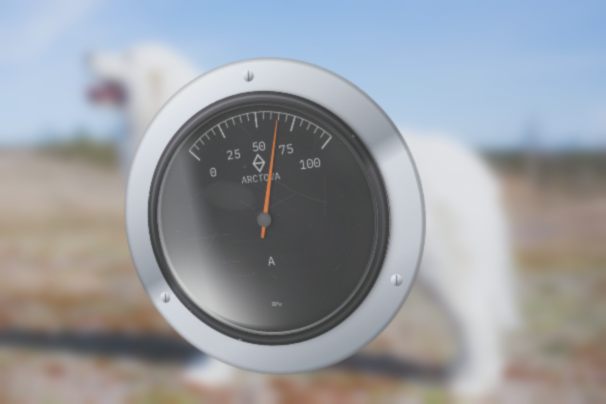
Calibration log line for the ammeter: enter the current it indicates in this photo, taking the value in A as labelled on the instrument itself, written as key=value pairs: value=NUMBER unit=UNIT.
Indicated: value=65 unit=A
